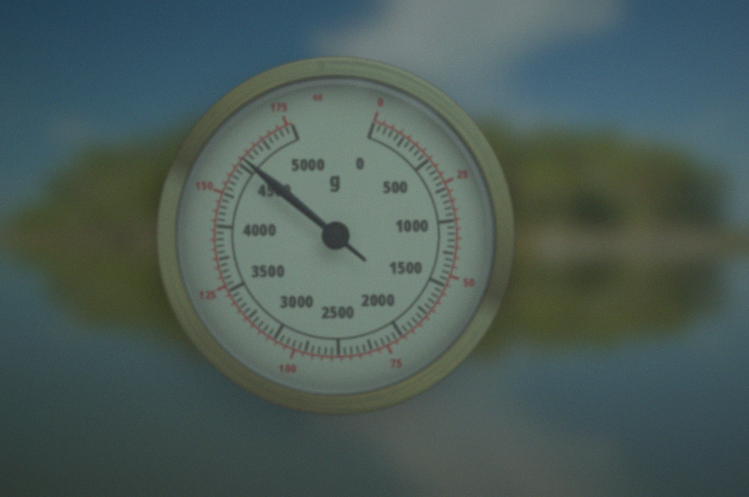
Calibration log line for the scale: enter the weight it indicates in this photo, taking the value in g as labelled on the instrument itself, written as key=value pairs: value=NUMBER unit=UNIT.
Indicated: value=4550 unit=g
